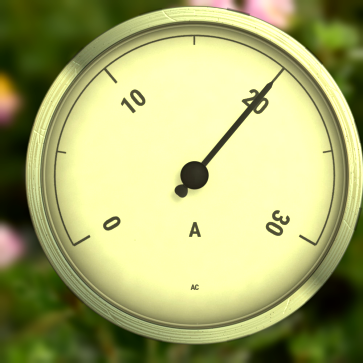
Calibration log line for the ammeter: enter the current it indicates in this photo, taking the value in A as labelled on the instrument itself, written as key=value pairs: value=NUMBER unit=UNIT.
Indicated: value=20 unit=A
